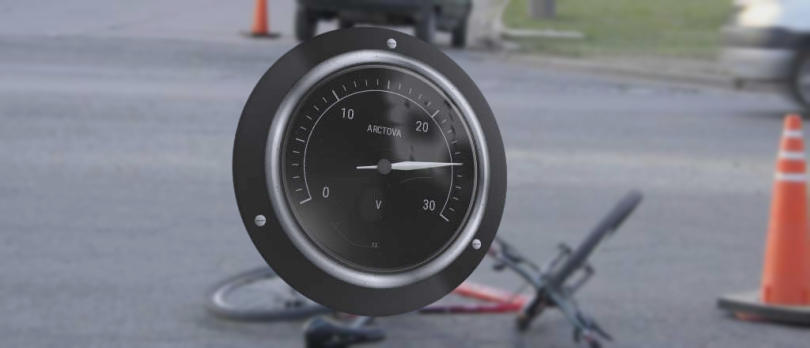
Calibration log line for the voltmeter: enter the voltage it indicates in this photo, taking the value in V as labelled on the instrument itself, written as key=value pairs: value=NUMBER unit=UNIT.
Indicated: value=25 unit=V
